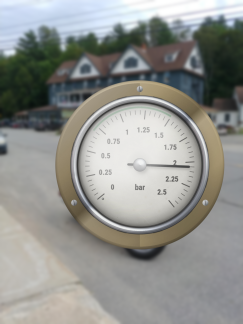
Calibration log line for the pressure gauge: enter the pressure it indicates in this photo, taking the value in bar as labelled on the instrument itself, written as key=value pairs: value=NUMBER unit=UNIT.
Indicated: value=2.05 unit=bar
